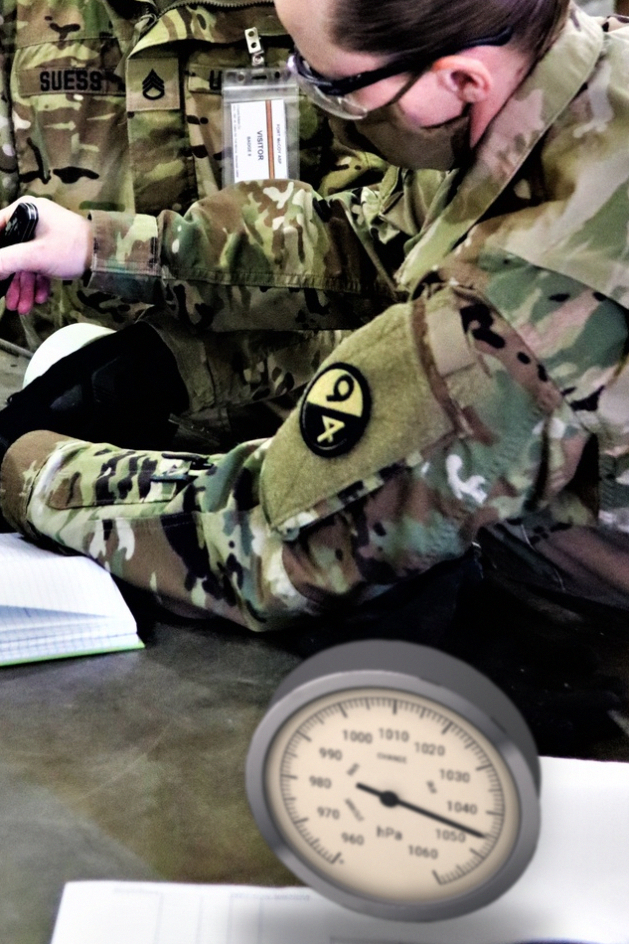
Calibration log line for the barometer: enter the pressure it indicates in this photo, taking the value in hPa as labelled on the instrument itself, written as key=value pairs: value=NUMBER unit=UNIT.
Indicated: value=1045 unit=hPa
